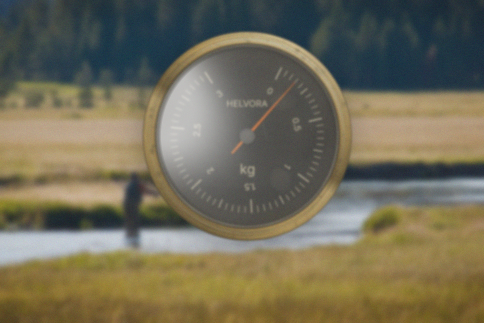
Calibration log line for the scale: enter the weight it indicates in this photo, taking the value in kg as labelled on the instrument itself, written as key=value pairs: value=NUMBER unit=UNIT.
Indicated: value=0.15 unit=kg
